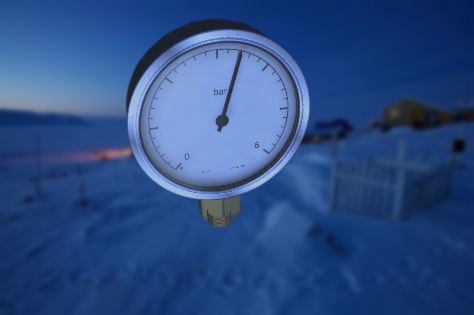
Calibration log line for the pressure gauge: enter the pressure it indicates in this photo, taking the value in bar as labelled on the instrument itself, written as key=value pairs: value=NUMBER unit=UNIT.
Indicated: value=3.4 unit=bar
